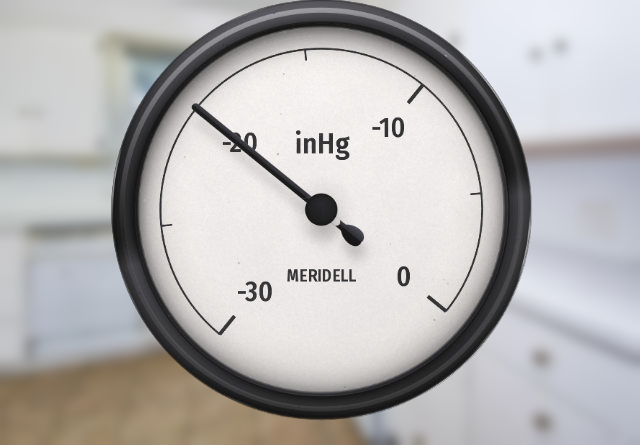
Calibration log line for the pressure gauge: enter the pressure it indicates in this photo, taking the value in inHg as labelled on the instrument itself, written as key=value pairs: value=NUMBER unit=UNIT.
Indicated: value=-20 unit=inHg
